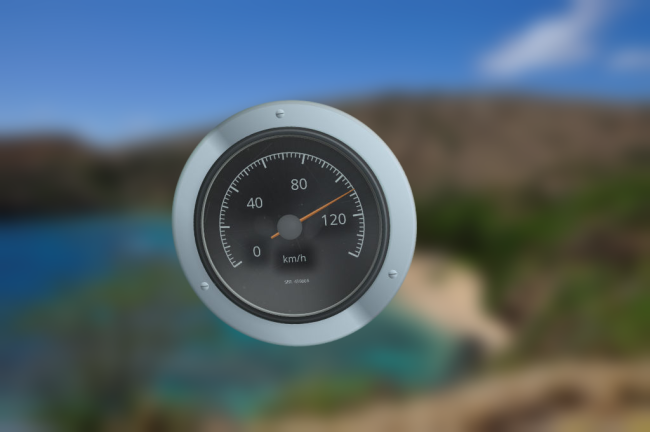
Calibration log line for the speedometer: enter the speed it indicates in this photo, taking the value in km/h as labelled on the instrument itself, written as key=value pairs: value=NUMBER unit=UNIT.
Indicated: value=108 unit=km/h
